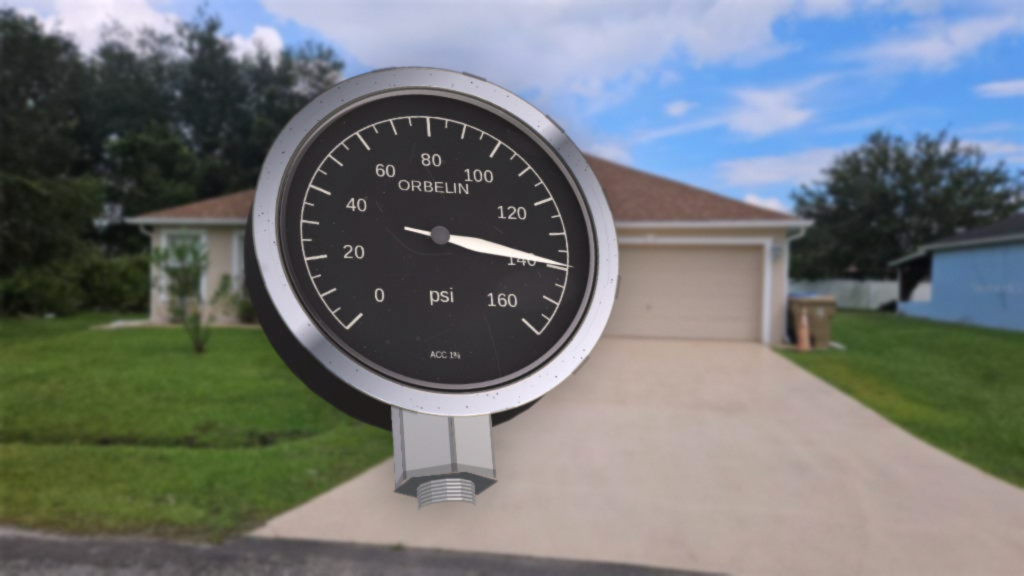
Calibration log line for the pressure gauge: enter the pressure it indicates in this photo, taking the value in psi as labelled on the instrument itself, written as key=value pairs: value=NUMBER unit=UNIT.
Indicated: value=140 unit=psi
